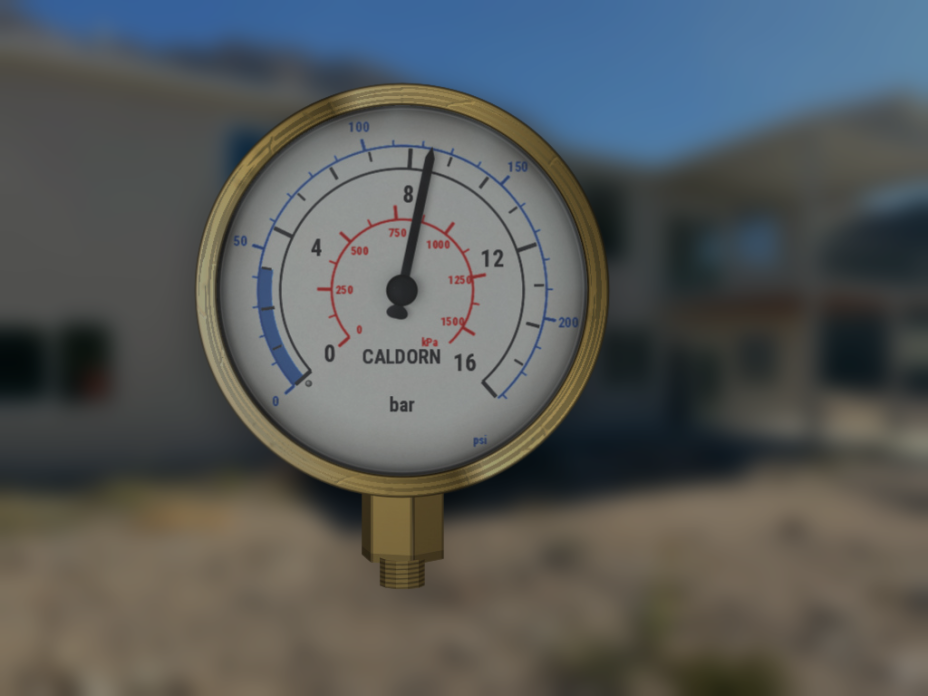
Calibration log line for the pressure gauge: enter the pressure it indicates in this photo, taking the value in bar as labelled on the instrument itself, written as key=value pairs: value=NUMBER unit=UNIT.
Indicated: value=8.5 unit=bar
